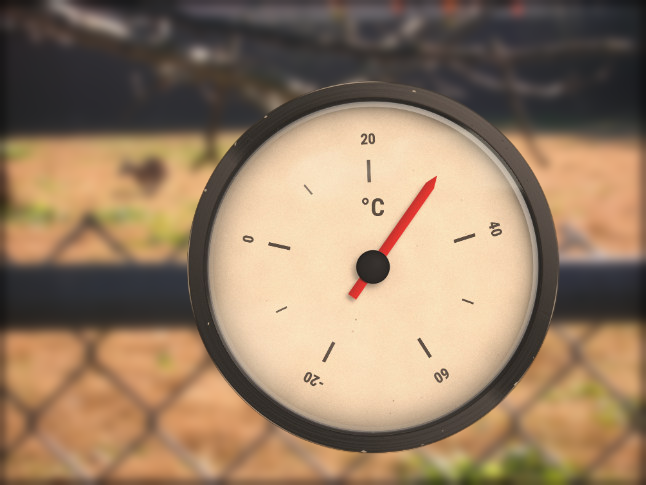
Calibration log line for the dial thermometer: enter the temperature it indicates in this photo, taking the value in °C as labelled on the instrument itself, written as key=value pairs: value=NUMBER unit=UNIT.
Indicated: value=30 unit=°C
